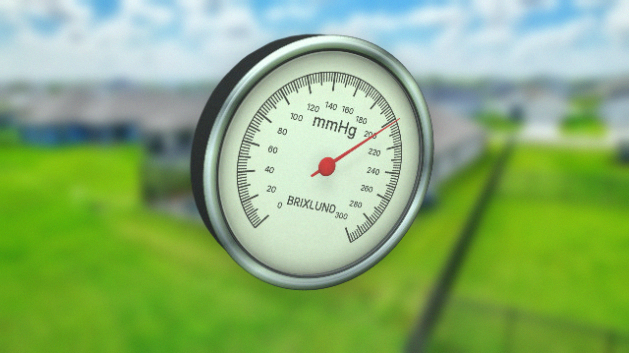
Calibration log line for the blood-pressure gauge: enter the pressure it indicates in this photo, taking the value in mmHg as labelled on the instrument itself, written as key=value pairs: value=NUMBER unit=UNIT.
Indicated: value=200 unit=mmHg
